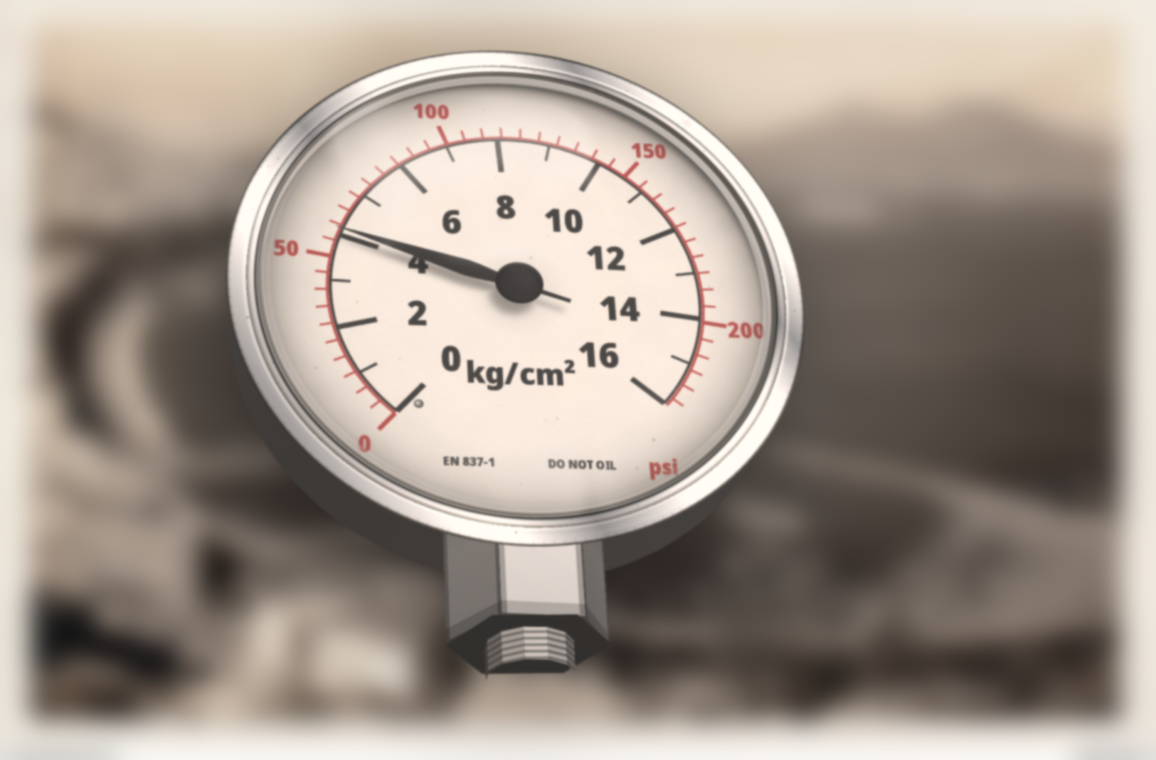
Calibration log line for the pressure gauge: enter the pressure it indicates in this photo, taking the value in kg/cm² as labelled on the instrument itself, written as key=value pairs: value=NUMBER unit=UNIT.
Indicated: value=4 unit=kg/cm²
